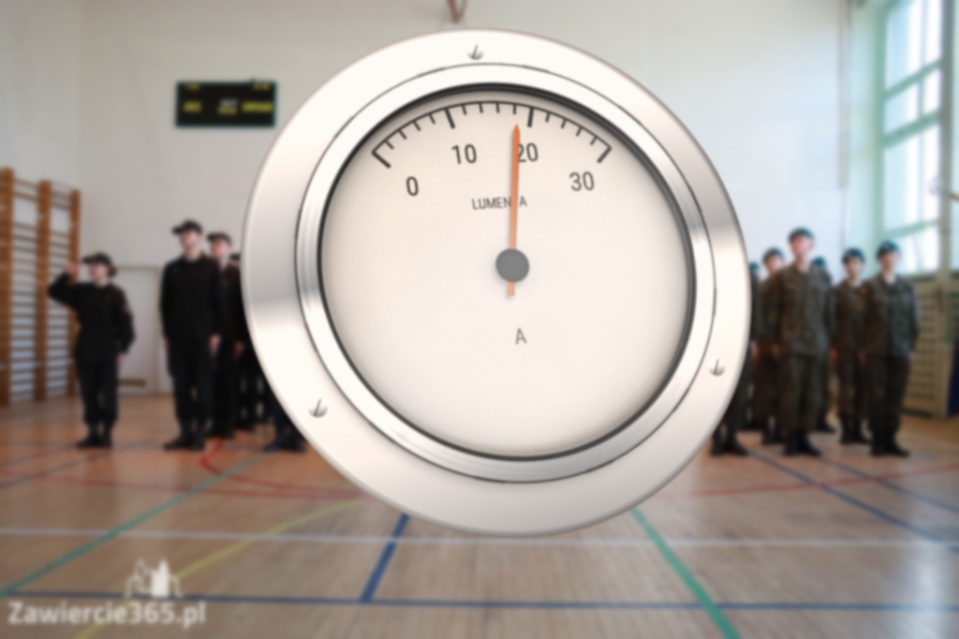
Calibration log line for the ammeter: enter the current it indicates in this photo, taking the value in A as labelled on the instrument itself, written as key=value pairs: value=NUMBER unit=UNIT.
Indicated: value=18 unit=A
